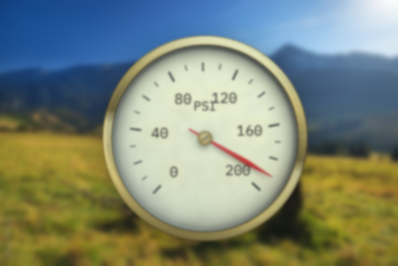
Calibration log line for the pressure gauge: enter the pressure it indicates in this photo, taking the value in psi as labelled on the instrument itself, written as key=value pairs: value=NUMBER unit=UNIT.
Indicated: value=190 unit=psi
